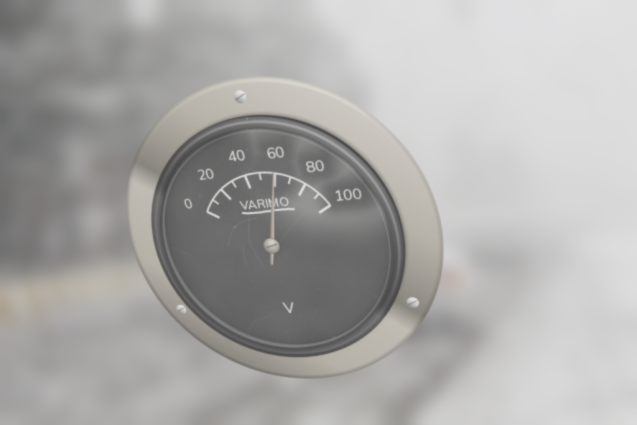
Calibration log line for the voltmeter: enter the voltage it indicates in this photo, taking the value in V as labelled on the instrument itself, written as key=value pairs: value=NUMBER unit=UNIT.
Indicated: value=60 unit=V
